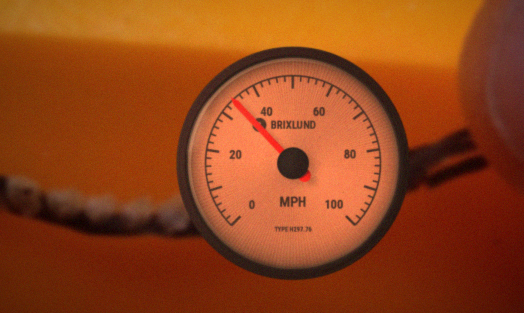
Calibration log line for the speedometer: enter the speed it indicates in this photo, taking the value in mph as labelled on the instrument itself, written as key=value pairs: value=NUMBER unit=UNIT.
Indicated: value=34 unit=mph
